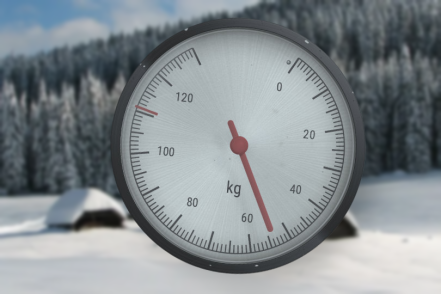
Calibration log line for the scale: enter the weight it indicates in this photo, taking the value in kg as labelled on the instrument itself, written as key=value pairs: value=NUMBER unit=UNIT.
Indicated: value=54 unit=kg
